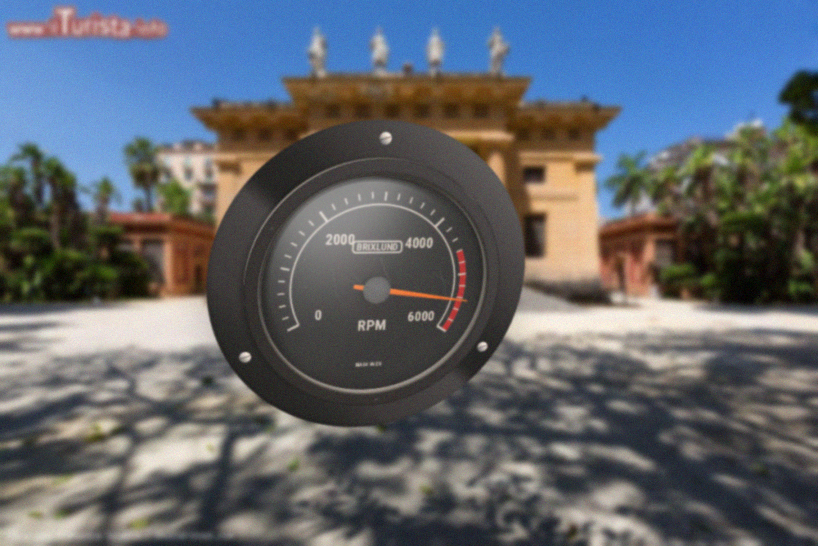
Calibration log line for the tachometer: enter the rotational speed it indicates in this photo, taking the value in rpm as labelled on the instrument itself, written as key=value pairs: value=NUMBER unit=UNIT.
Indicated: value=5400 unit=rpm
